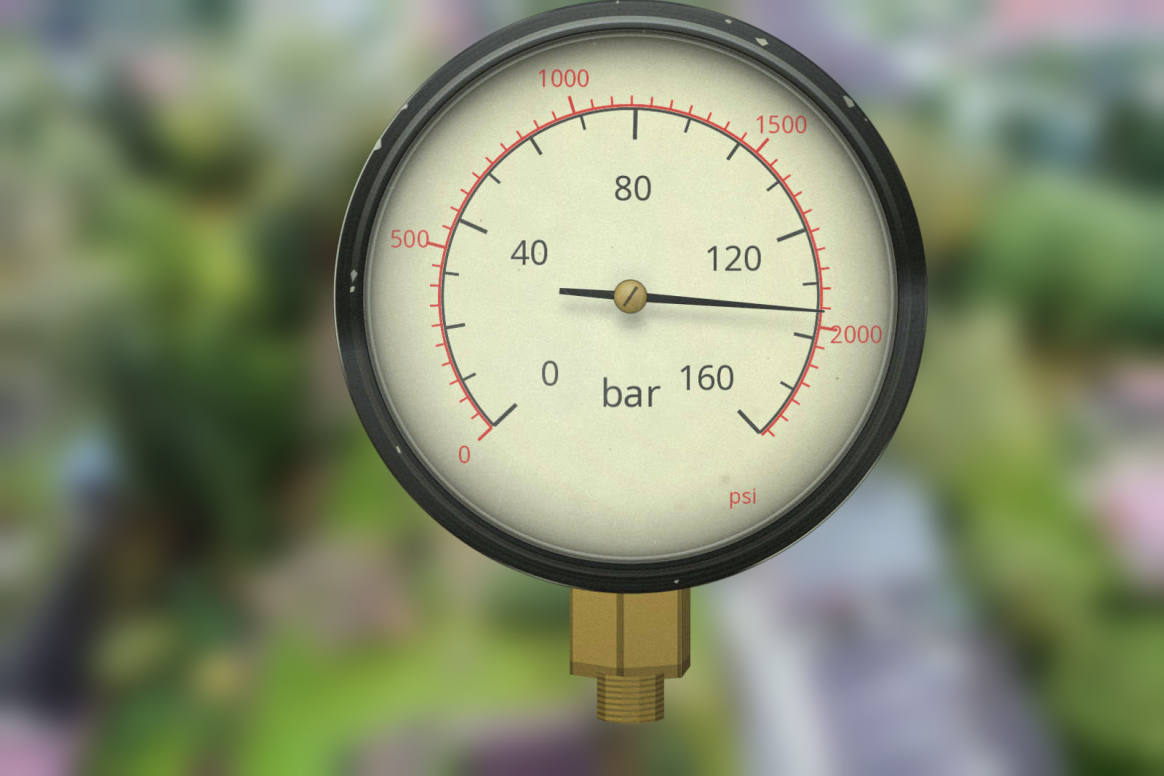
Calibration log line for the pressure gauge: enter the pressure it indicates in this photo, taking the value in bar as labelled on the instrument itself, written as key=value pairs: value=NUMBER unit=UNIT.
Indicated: value=135 unit=bar
